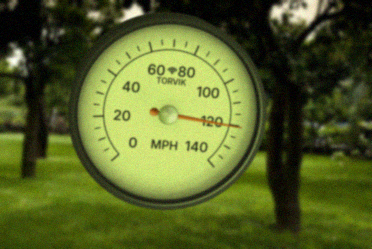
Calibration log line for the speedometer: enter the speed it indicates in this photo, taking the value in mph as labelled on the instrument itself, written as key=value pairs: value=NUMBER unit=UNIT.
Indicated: value=120 unit=mph
